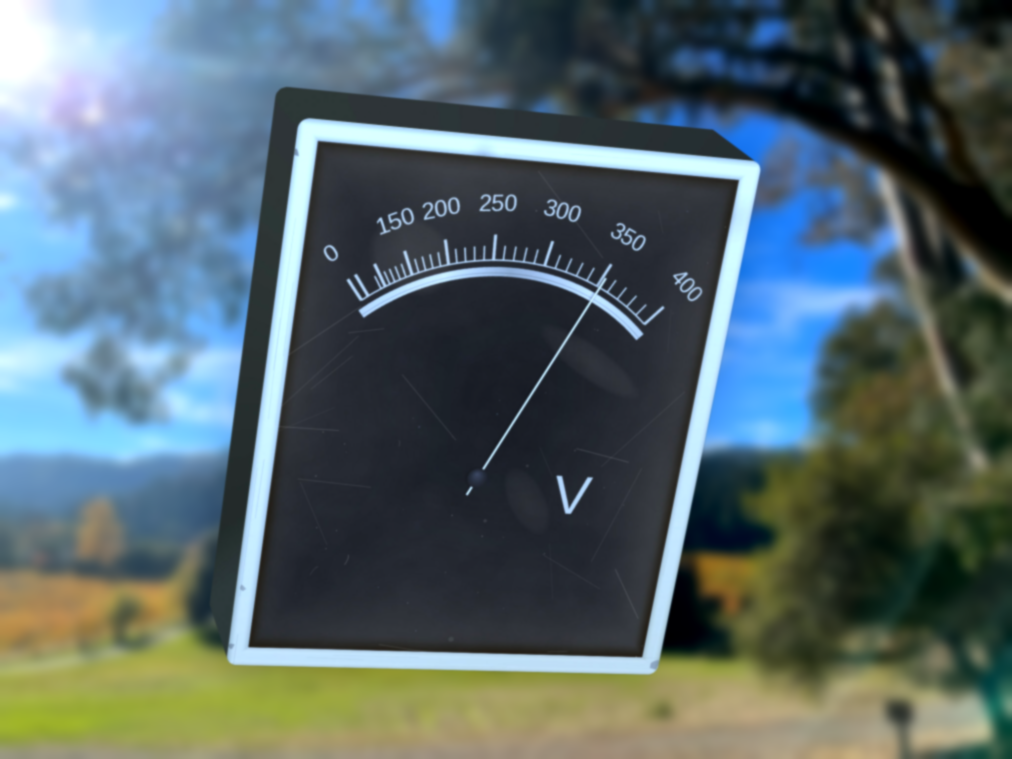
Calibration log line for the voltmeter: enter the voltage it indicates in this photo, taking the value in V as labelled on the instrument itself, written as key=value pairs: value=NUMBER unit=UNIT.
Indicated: value=350 unit=V
